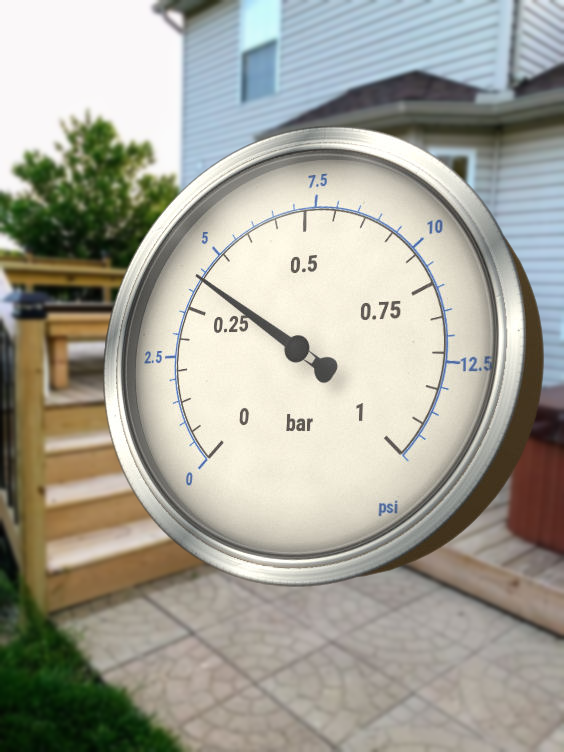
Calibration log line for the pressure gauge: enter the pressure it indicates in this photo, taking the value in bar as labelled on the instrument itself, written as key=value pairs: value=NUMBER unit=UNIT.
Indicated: value=0.3 unit=bar
